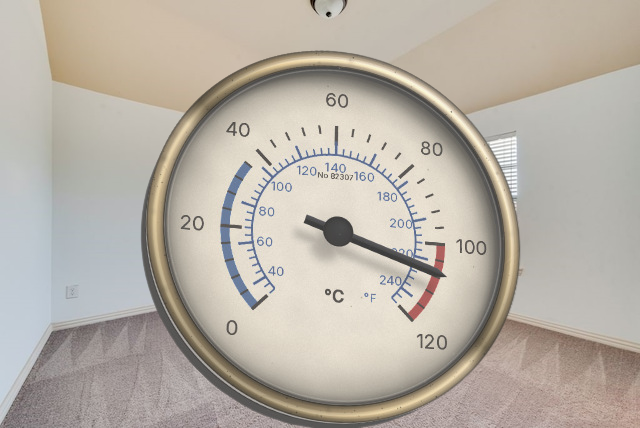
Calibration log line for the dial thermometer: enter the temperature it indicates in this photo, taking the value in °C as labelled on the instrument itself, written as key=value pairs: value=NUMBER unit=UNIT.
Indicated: value=108 unit=°C
